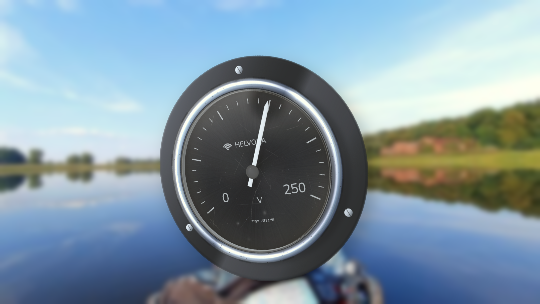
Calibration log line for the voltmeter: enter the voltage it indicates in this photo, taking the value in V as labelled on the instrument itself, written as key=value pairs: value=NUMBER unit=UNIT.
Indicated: value=150 unit=V
